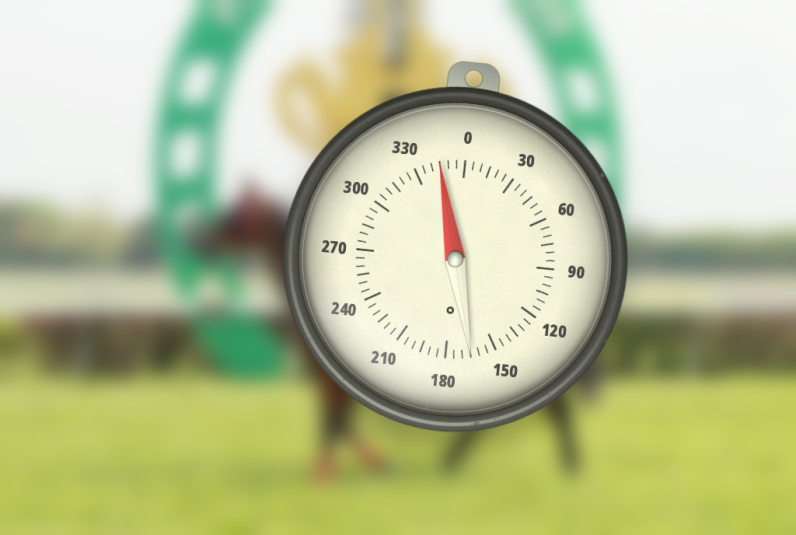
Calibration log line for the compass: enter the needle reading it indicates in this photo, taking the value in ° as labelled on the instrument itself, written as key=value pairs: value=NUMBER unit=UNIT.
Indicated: value=345 unit=°
